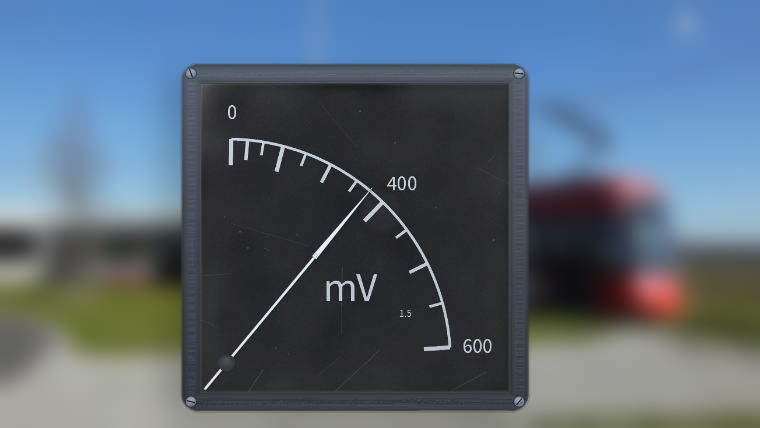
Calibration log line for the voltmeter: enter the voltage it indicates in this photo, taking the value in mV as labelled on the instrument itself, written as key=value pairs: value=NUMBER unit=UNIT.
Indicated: value=375 unit=mV
